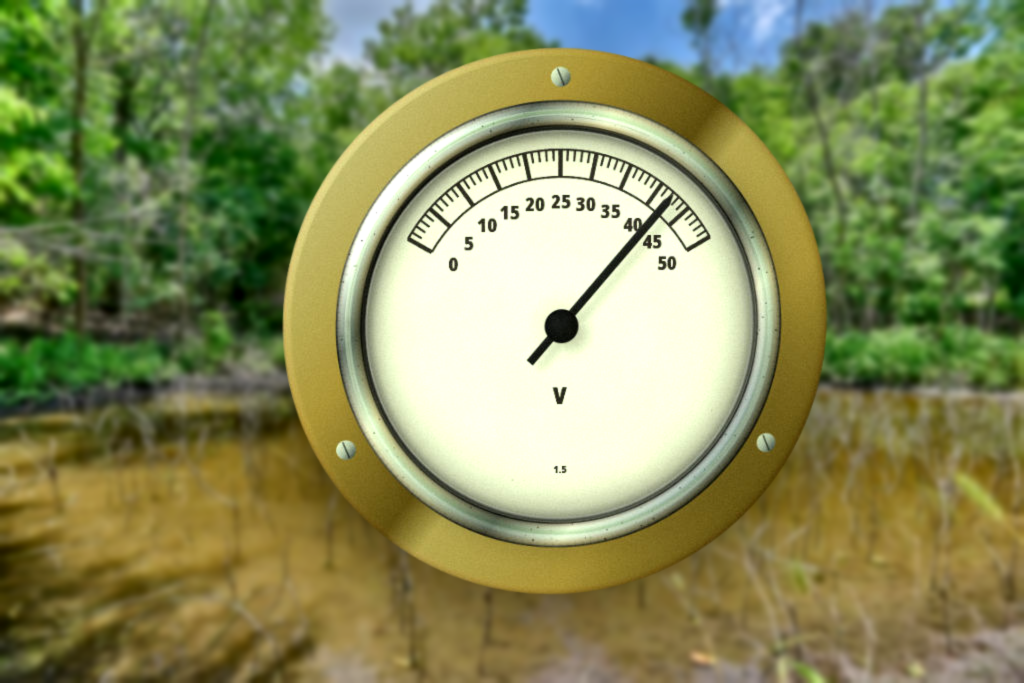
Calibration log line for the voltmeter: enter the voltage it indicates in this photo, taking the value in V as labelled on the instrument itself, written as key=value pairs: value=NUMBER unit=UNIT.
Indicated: value=42 unit=V
